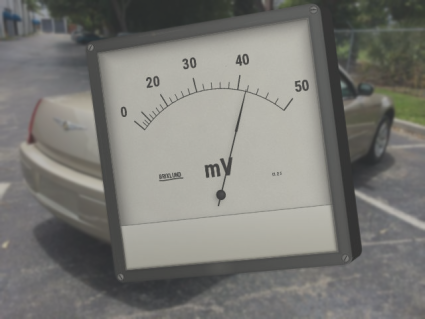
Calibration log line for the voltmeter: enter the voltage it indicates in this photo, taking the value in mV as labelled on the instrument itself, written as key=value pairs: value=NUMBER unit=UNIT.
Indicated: value=42 unit=mV
